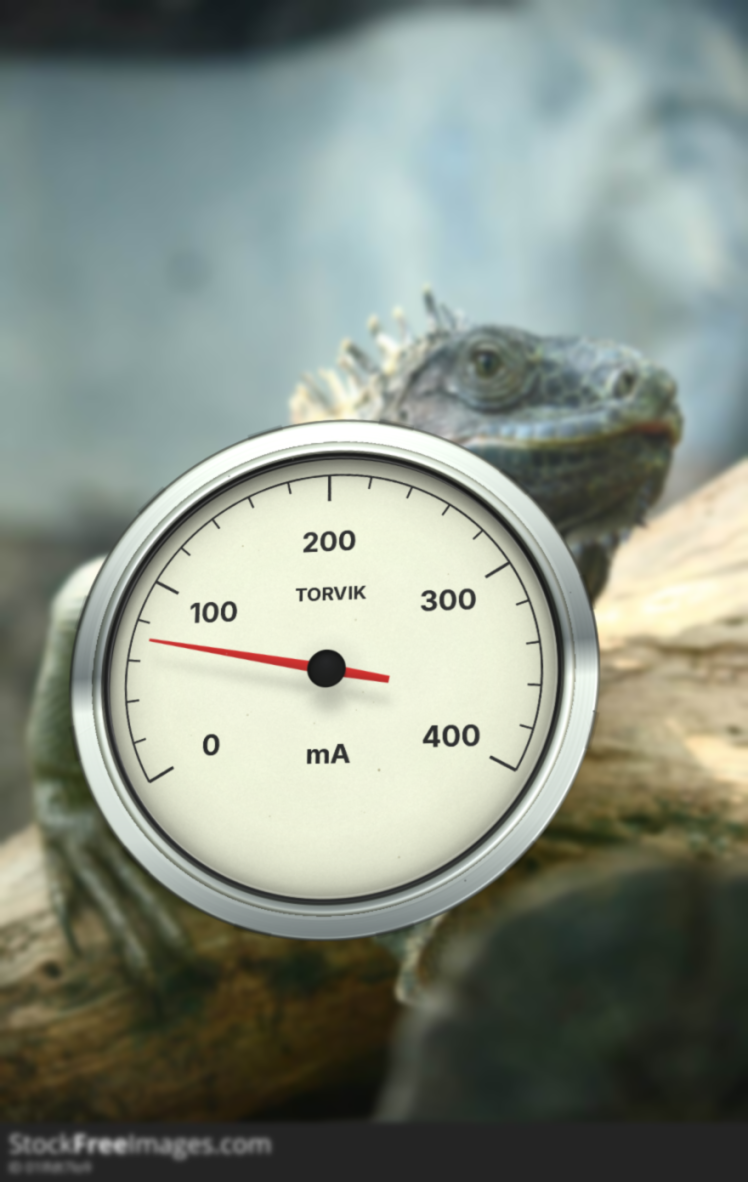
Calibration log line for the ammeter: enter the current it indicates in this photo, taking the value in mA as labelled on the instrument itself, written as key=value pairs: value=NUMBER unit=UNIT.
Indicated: value=70 unit=mA
